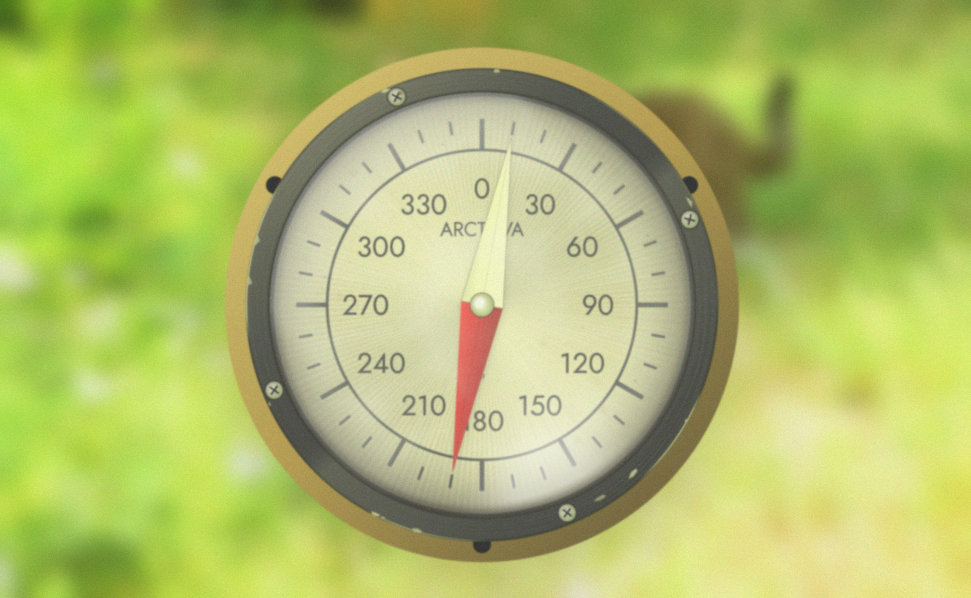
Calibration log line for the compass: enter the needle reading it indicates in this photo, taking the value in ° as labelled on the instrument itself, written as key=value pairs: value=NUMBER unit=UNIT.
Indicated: value=190 unit=°
